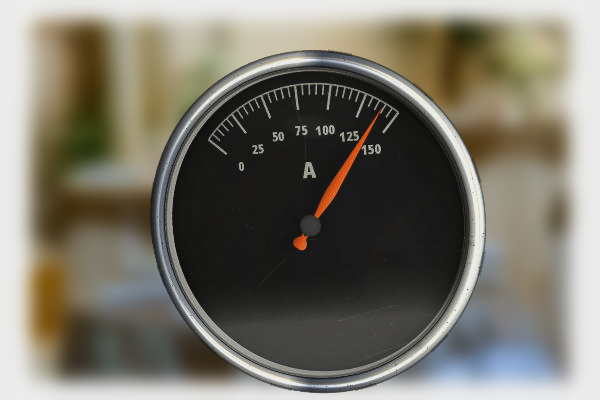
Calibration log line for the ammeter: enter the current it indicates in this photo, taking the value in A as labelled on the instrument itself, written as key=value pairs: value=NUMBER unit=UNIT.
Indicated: value=140 unit=A
